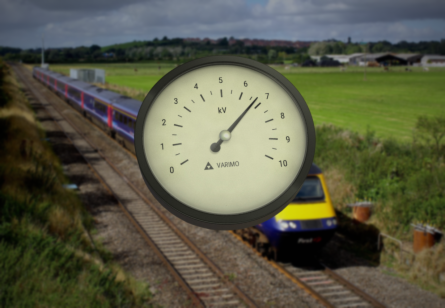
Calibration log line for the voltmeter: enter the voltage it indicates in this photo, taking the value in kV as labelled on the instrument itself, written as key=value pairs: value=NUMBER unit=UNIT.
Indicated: value=6.75 unit=kV
